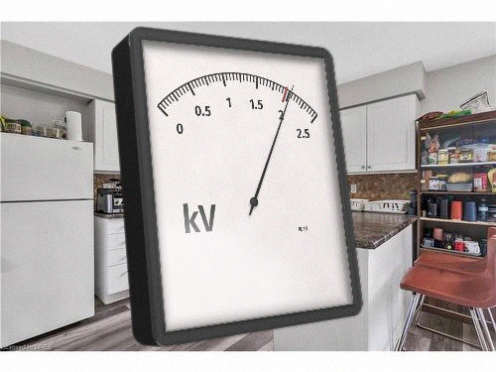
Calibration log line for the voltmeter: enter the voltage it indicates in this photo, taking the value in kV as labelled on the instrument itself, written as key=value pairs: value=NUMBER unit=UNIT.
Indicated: value=2 unit=kV
